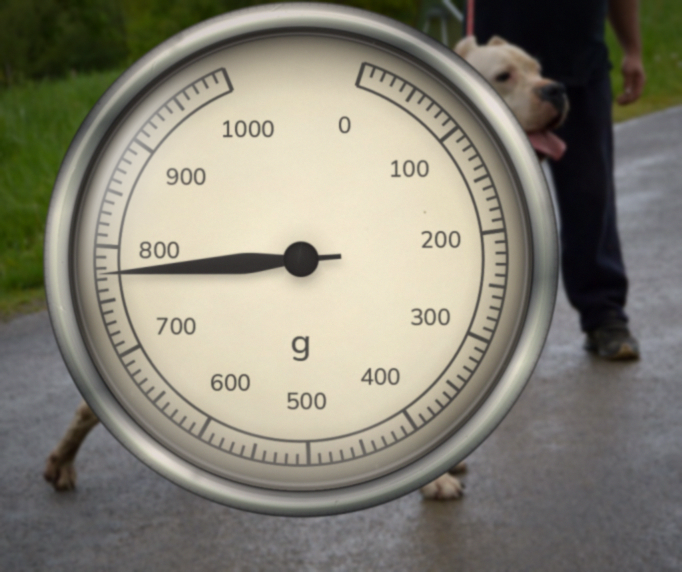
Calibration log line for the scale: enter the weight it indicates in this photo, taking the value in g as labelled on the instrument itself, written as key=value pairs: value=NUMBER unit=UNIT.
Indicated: value=775 unit=g
